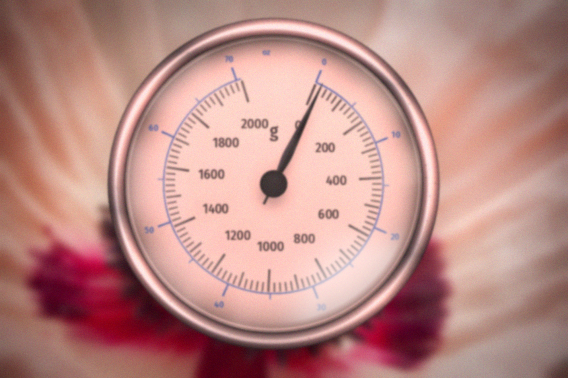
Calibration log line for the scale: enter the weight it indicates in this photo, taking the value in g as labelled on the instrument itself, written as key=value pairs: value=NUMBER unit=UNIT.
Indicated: value=20 unit=g
